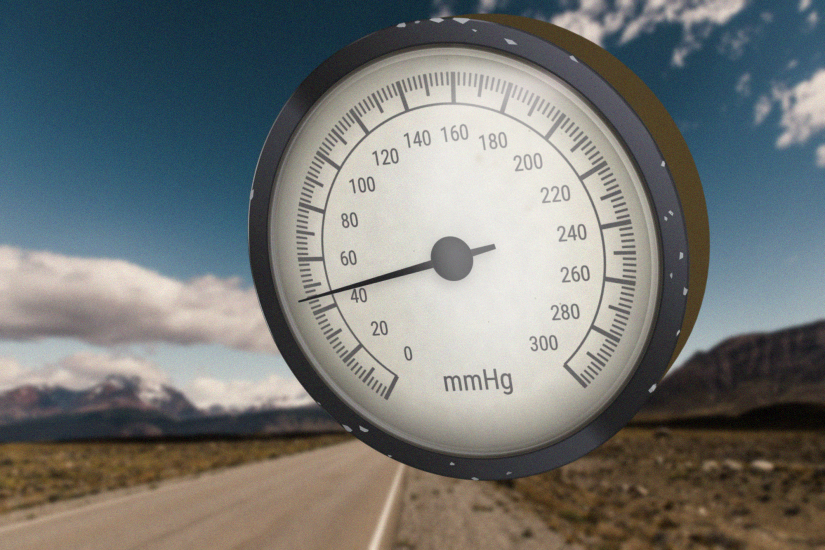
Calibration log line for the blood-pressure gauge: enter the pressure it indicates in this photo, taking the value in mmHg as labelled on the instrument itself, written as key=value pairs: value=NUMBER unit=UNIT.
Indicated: value=46 unit=mmHg
